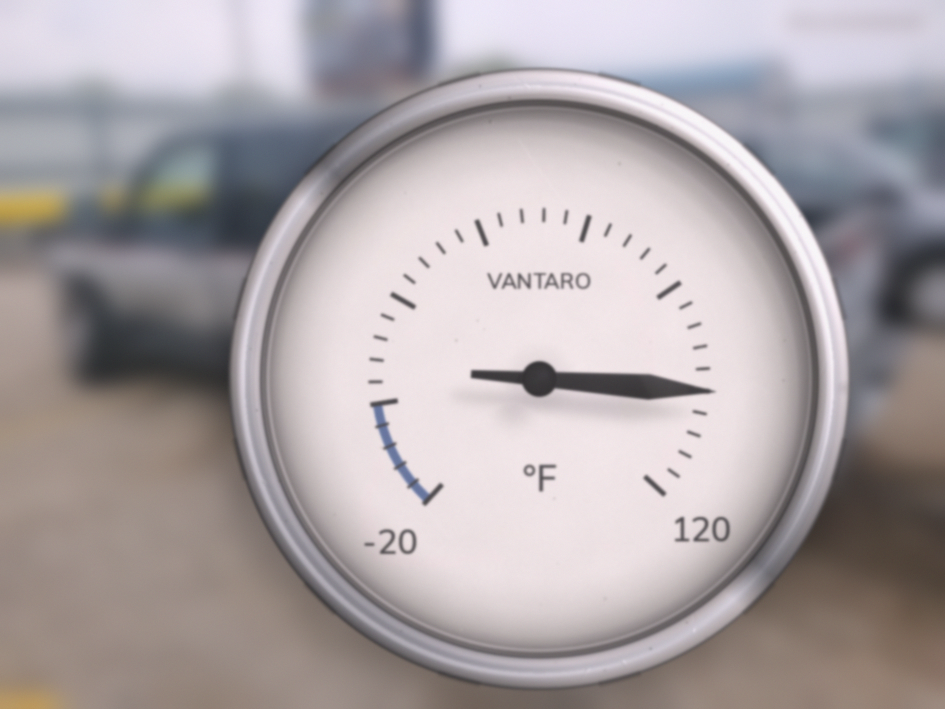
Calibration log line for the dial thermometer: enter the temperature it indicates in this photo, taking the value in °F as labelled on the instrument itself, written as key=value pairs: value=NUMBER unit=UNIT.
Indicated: value=100 unit=°F
